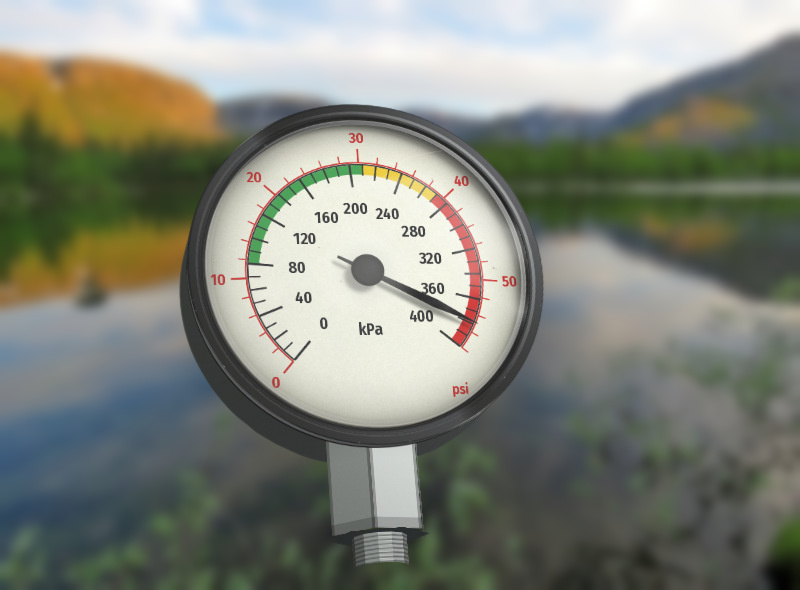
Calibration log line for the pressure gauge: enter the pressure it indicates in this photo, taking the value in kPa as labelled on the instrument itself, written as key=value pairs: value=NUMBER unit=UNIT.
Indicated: value=380 unit=kPa
